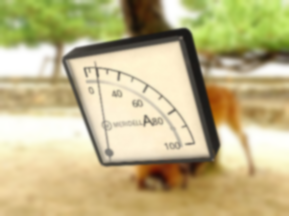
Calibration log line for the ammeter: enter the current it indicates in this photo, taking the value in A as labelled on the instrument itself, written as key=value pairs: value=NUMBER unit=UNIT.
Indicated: value=20 unit=A
